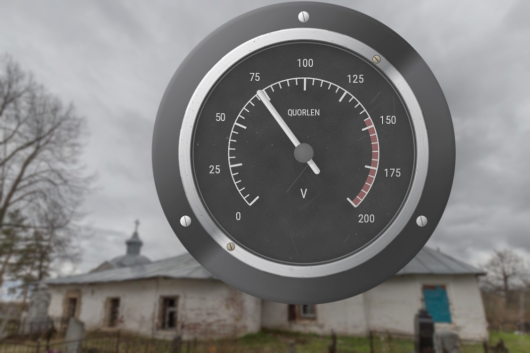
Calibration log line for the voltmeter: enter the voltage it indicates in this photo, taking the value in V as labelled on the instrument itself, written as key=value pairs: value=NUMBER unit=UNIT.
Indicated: value=72.5 unit=V
